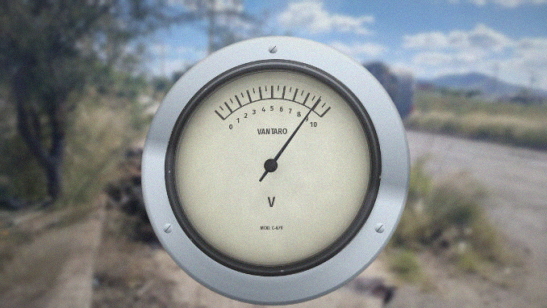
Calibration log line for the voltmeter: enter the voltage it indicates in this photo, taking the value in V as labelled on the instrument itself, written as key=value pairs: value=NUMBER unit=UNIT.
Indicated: value=9 unit=V
